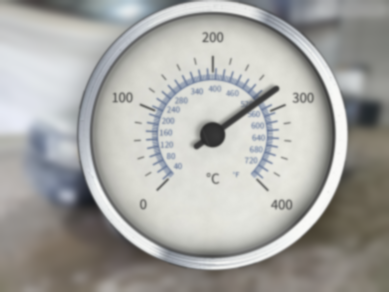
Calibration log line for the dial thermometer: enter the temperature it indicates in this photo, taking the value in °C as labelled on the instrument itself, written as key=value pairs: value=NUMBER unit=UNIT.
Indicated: value=280 unit=°C
